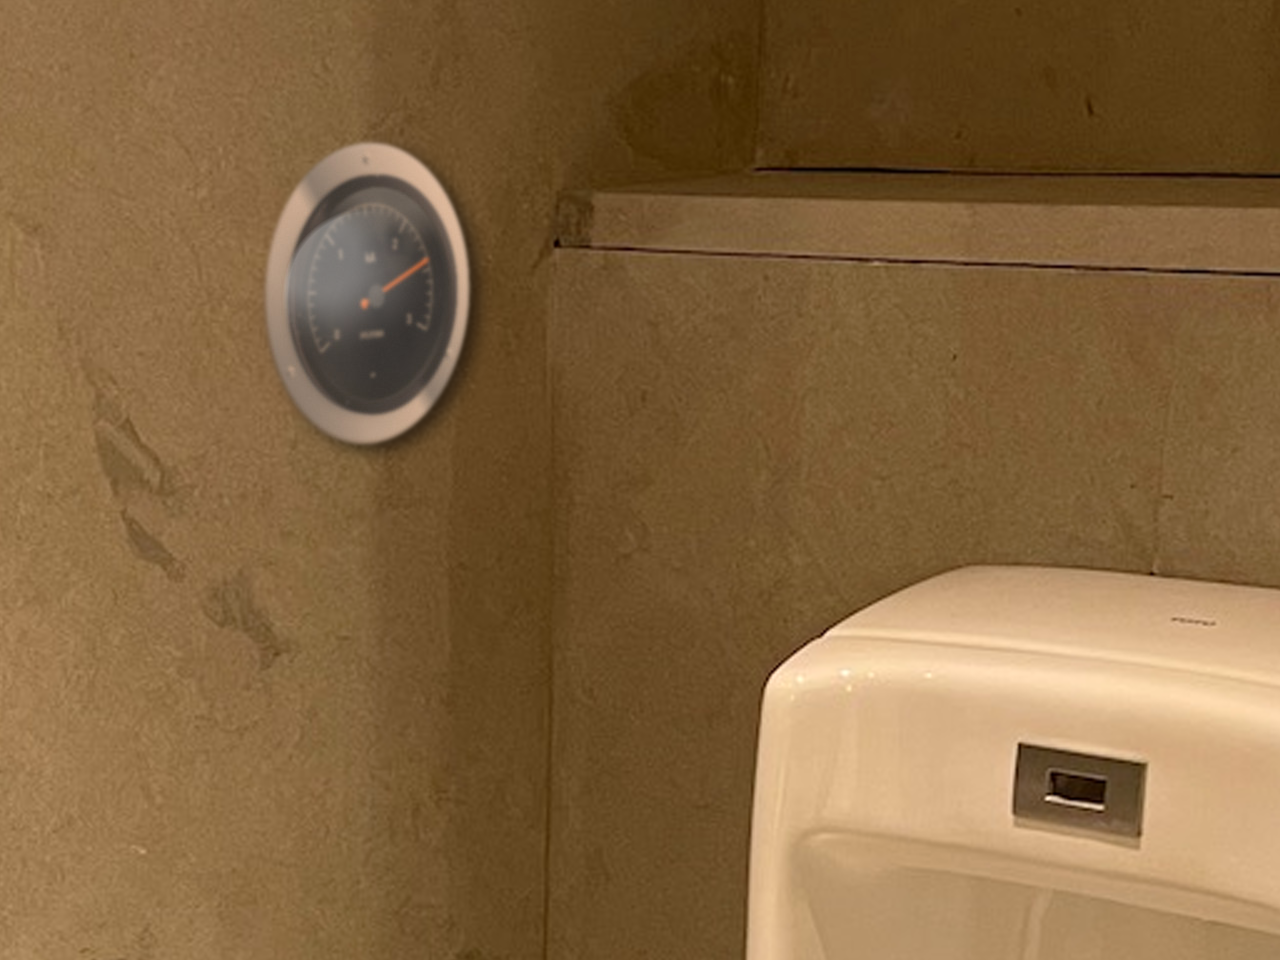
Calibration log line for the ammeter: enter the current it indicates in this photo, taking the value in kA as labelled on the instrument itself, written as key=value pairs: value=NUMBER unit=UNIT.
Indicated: value=2.4 unit=kA
